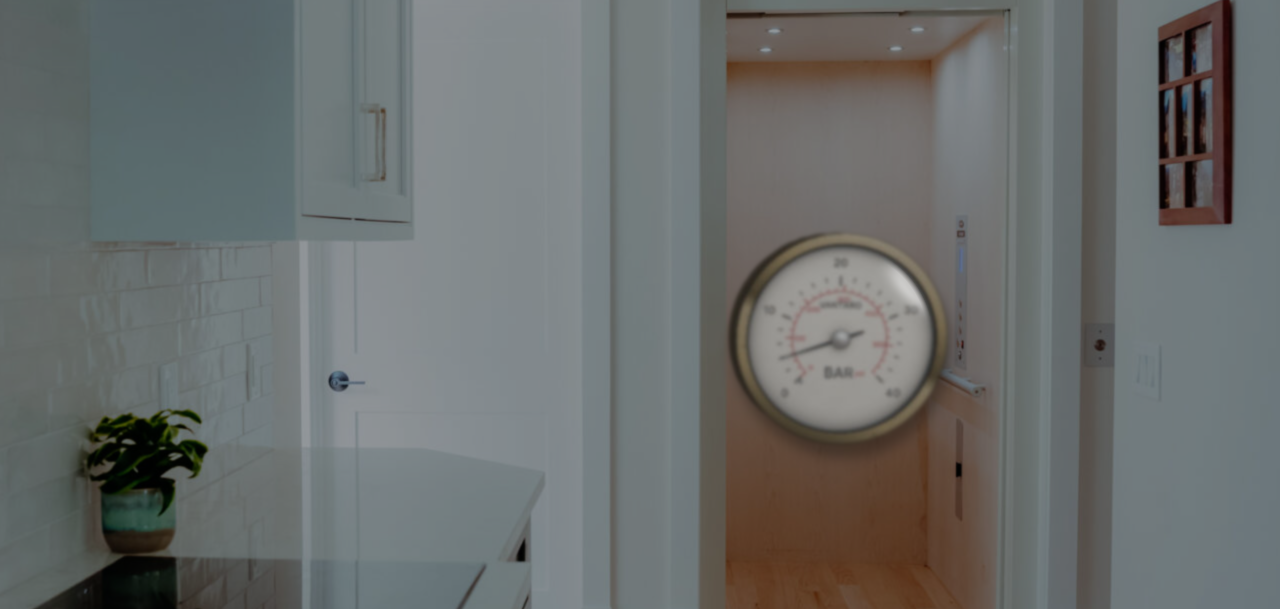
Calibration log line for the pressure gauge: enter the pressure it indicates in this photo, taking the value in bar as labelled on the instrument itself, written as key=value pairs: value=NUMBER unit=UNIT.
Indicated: value=4 unit=bar
